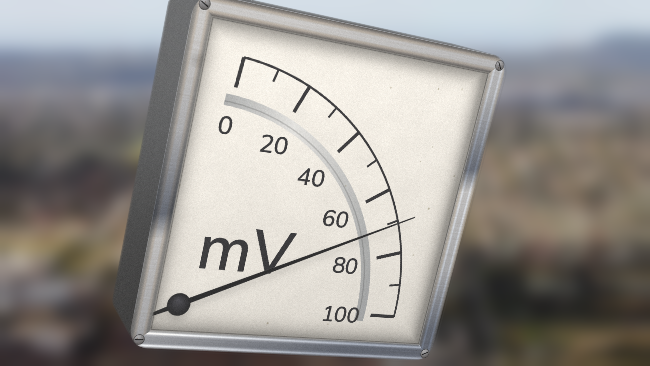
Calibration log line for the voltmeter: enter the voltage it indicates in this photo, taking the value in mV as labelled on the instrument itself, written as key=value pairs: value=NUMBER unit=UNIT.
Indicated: value=70 unit=mV
